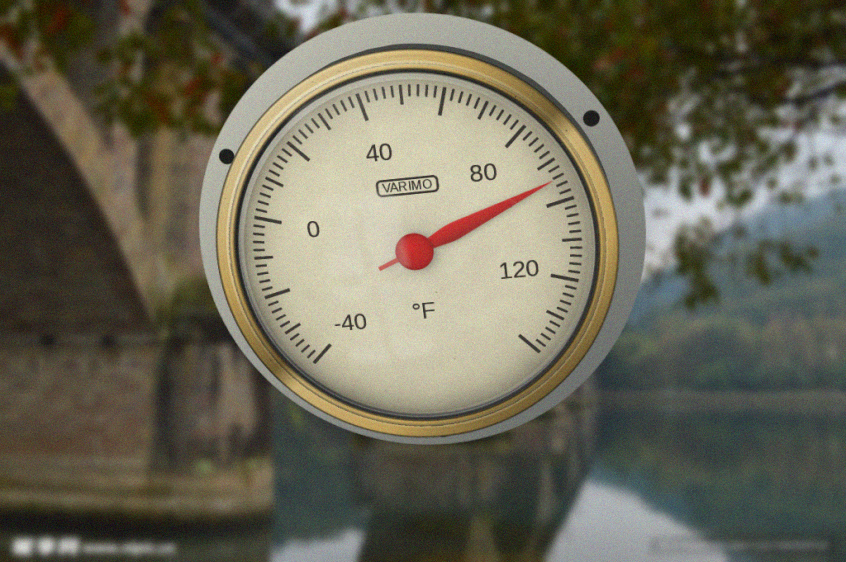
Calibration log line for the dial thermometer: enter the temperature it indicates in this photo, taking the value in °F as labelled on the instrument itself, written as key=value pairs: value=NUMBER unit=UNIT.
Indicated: value=94 unit=°F
